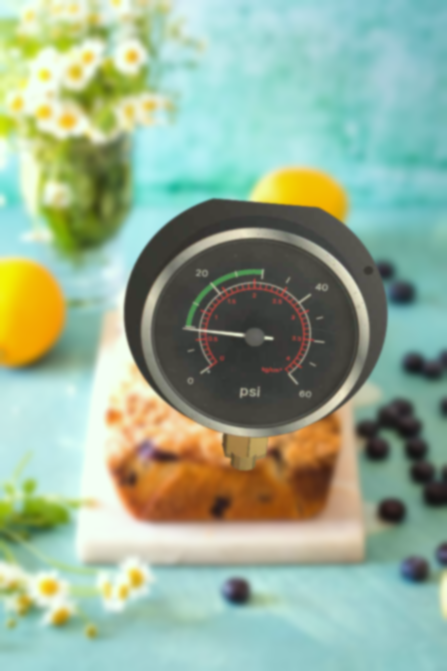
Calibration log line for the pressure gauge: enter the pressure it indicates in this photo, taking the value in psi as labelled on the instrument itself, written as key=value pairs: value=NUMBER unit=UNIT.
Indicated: value=10 unit=psi
